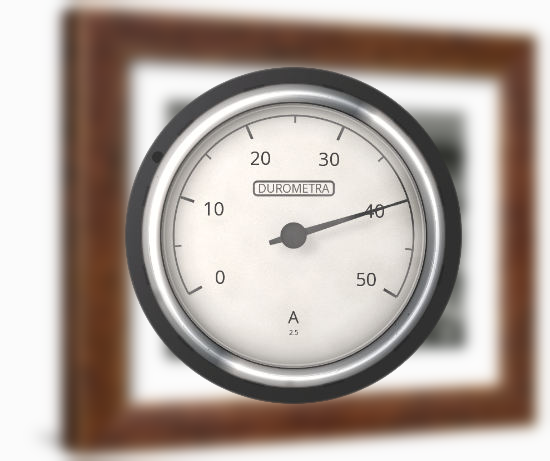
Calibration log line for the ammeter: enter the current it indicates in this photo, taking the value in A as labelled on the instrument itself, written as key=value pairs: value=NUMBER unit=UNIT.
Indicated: value=40 unit=A
